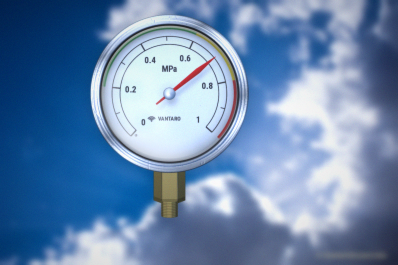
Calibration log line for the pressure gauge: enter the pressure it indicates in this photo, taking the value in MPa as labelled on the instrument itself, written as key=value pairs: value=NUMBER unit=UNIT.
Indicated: value=0.7 unit=MPa
